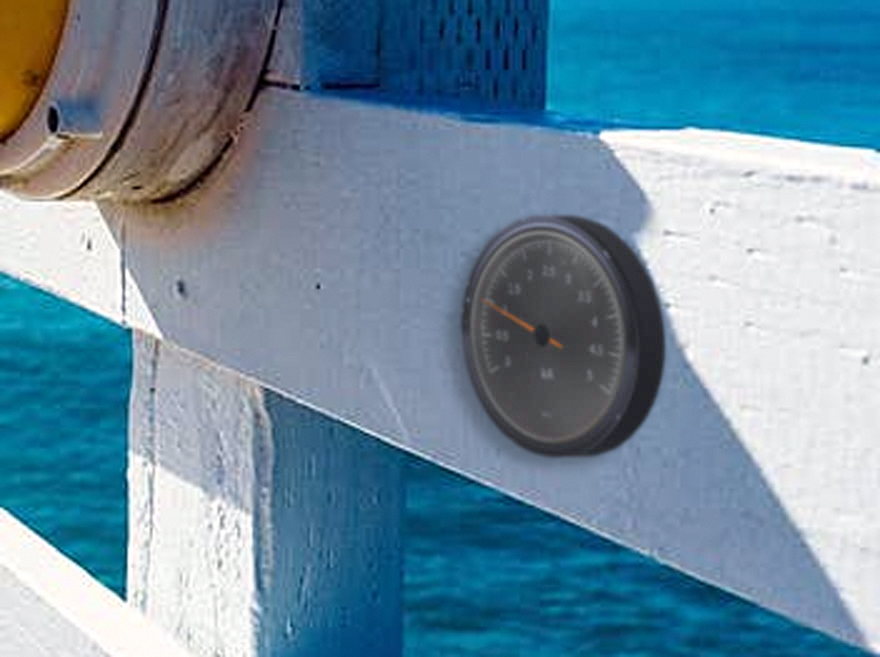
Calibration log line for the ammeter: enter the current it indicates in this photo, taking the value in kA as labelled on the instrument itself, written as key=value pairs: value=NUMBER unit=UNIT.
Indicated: value=1 unit=kA
